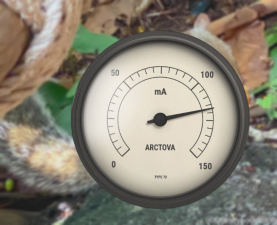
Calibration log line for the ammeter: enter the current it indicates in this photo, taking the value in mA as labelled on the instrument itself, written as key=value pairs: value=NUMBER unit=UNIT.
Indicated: value=117.5 unit=mA
